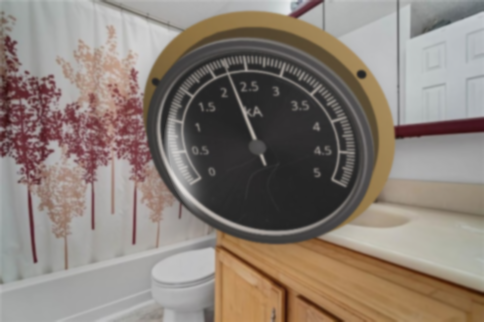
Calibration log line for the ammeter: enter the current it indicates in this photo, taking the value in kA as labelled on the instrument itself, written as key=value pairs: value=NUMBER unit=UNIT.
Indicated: value=2.25 unit=kA
